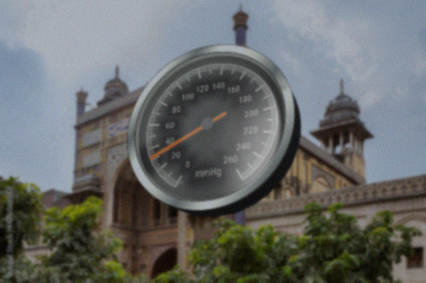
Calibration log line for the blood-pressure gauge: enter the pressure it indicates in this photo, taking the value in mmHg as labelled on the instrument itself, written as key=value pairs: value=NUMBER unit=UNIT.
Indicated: value=30 unit=mmHg
